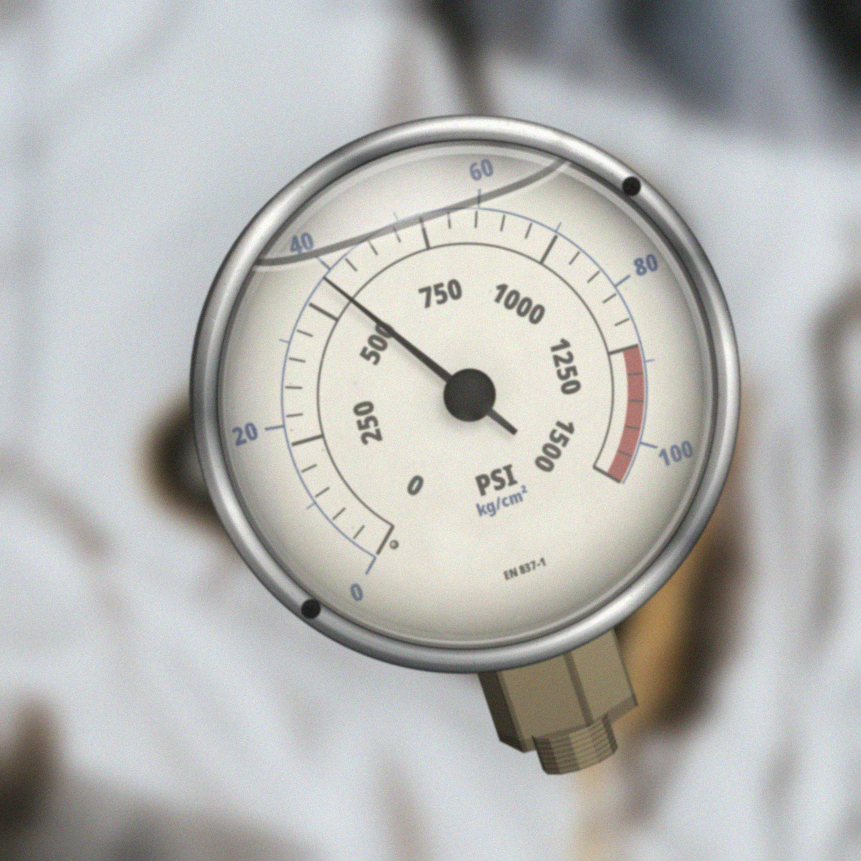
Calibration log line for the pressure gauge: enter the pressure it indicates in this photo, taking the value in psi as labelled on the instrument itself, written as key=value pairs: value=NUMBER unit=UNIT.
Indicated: value=550 unit=psi
